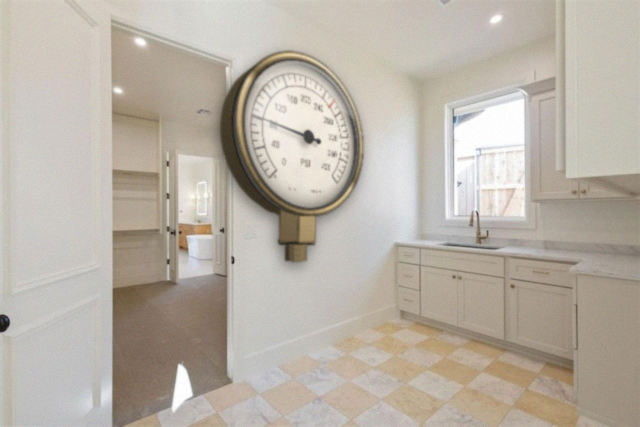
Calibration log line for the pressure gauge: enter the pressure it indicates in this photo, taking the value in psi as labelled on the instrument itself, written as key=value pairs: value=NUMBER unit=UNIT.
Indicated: value=80 unit=psi
